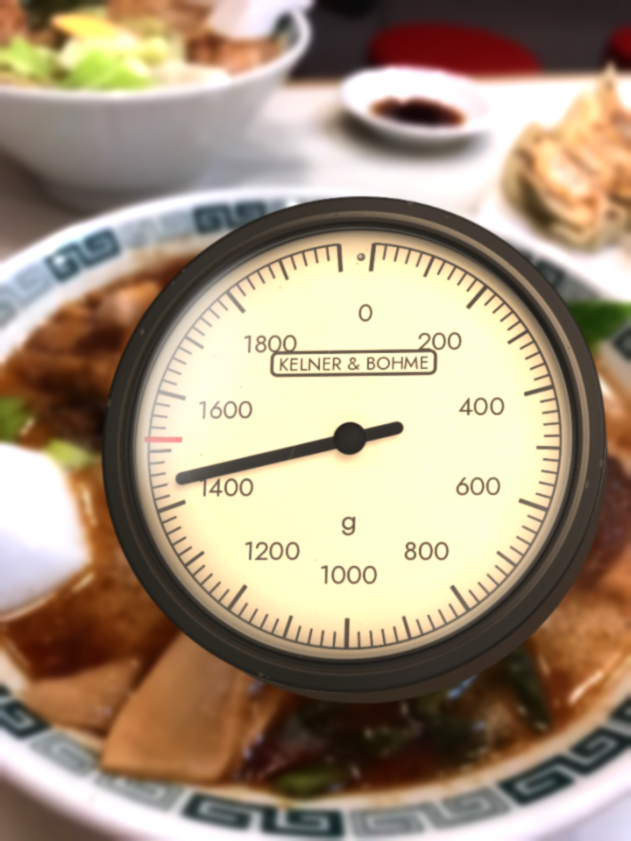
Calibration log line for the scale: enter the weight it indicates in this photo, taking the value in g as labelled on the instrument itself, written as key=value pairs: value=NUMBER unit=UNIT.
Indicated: value=1440 unit=g
